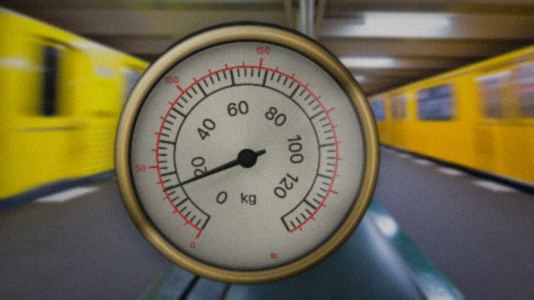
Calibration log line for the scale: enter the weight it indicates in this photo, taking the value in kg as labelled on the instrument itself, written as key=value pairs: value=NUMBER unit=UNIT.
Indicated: value=16 unit=kg
